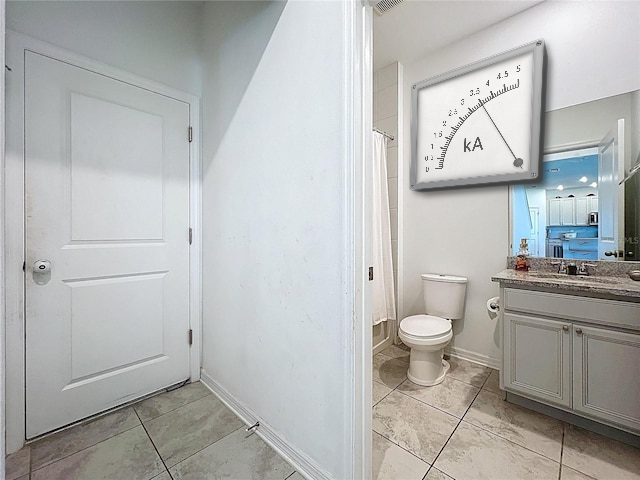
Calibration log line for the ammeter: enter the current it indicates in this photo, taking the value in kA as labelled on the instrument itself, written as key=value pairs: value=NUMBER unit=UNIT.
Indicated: value=3.5 unit=kA
